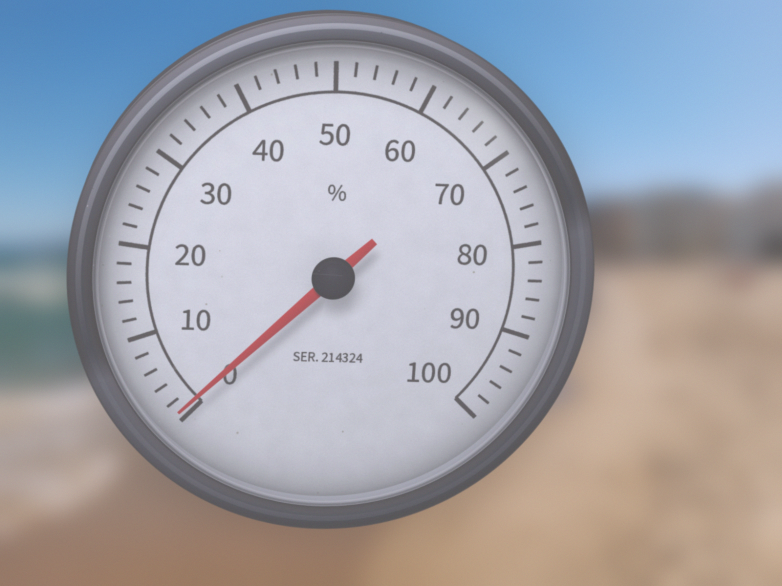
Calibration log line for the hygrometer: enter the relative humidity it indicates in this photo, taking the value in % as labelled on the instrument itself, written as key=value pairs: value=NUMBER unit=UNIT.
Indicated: value=1 unit=%
